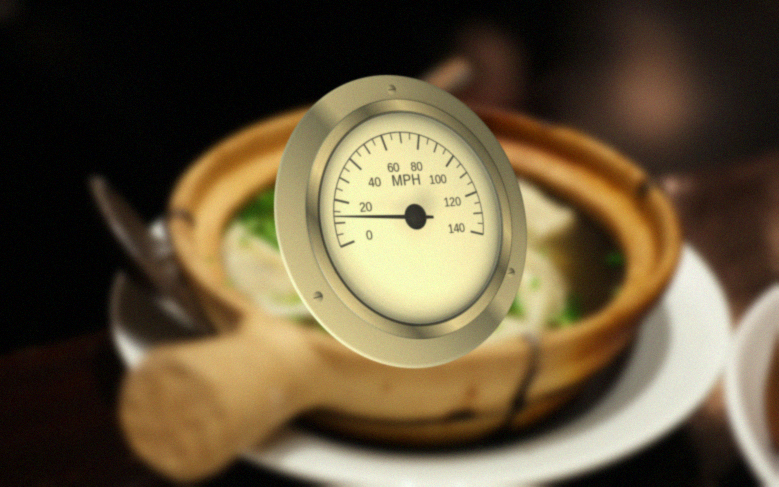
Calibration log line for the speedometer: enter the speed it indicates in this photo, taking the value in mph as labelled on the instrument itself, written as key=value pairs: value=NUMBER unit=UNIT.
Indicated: value=12.5 unit=mph
